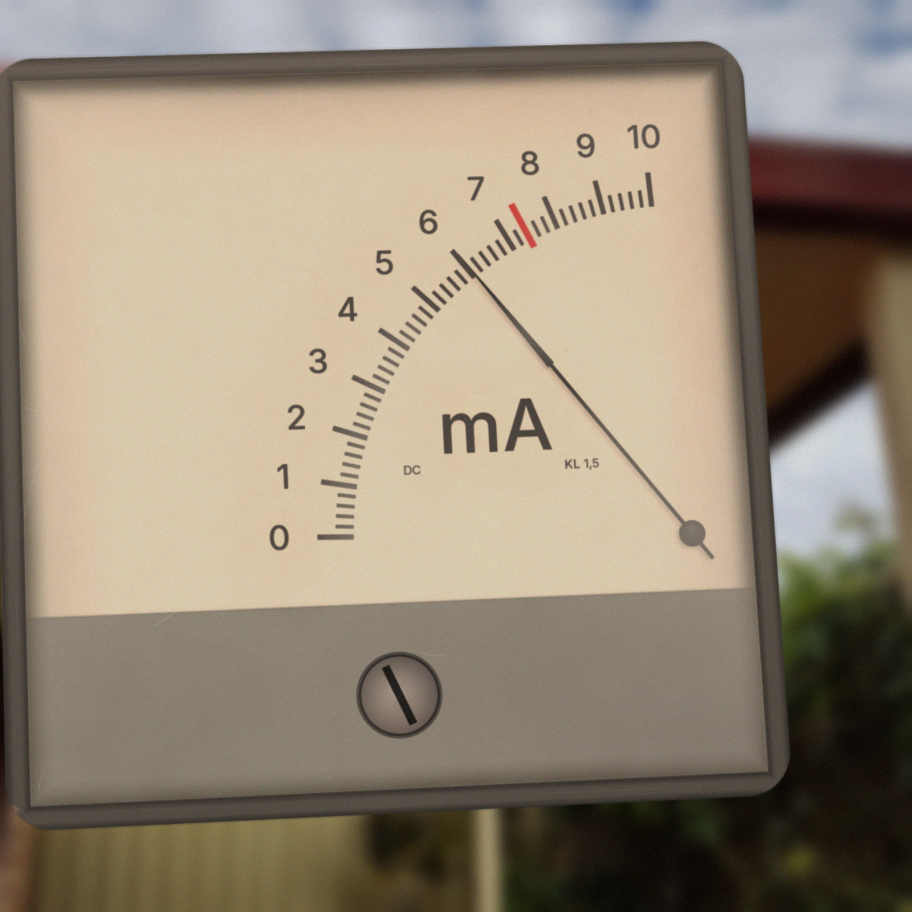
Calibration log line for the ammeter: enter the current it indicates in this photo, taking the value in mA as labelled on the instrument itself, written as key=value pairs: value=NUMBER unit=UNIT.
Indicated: value=6 unit=mA
